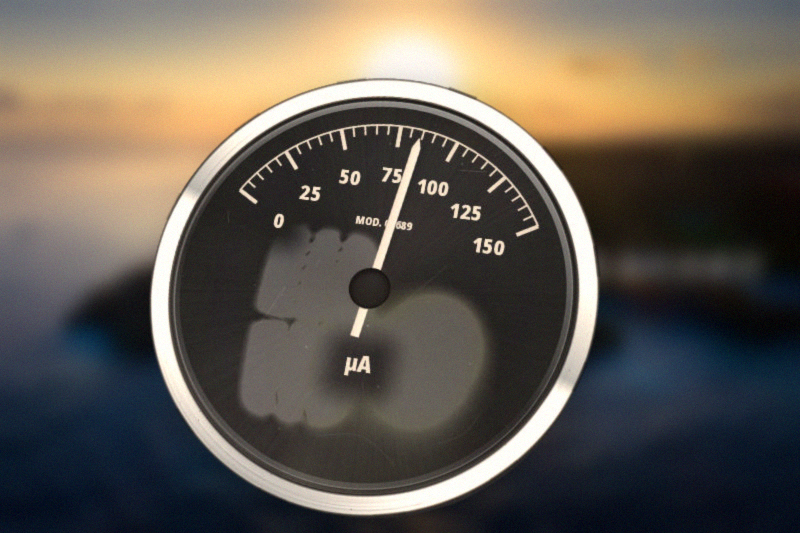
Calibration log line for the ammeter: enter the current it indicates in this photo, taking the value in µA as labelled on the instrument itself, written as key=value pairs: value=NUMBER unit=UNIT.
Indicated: value=85 unit=µA
